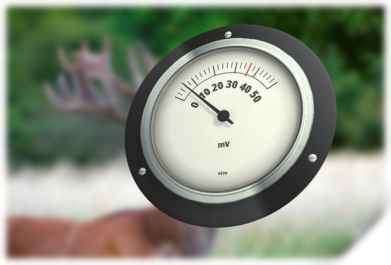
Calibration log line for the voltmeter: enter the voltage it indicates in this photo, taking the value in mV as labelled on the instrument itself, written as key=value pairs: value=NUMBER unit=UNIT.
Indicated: value=6 unit=mV
